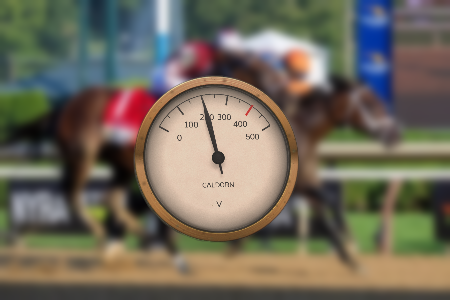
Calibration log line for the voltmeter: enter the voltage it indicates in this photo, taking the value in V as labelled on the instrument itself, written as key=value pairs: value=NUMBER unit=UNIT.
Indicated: value=200 unit=V
